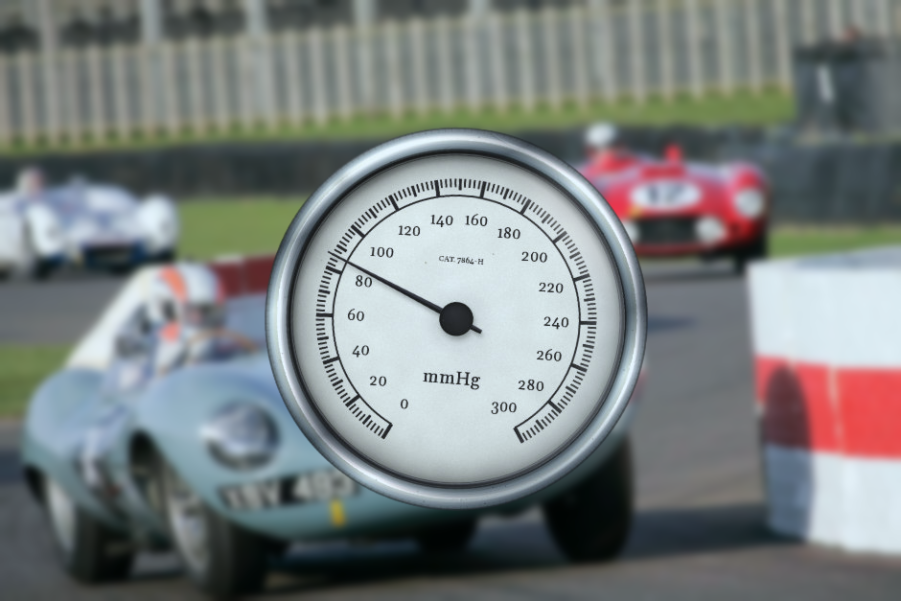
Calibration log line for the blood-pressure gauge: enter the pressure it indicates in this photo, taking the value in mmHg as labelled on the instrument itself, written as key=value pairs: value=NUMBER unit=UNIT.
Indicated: value=86 unit=mmHg
